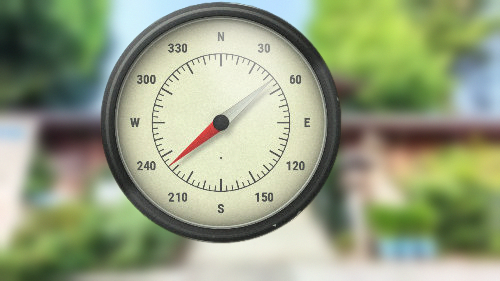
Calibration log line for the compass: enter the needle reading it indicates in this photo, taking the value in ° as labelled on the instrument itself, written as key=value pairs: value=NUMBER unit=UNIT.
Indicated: value=230 unit=°
